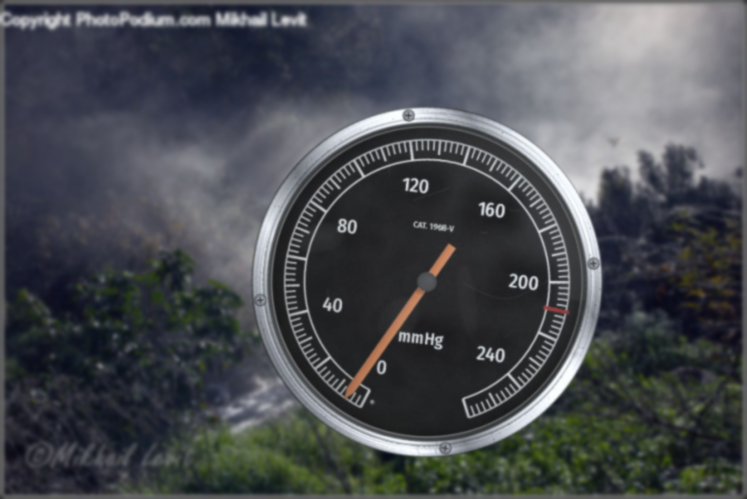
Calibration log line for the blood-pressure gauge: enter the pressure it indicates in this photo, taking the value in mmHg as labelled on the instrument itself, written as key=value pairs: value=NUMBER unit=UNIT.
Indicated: value=6 unit=mmHg
